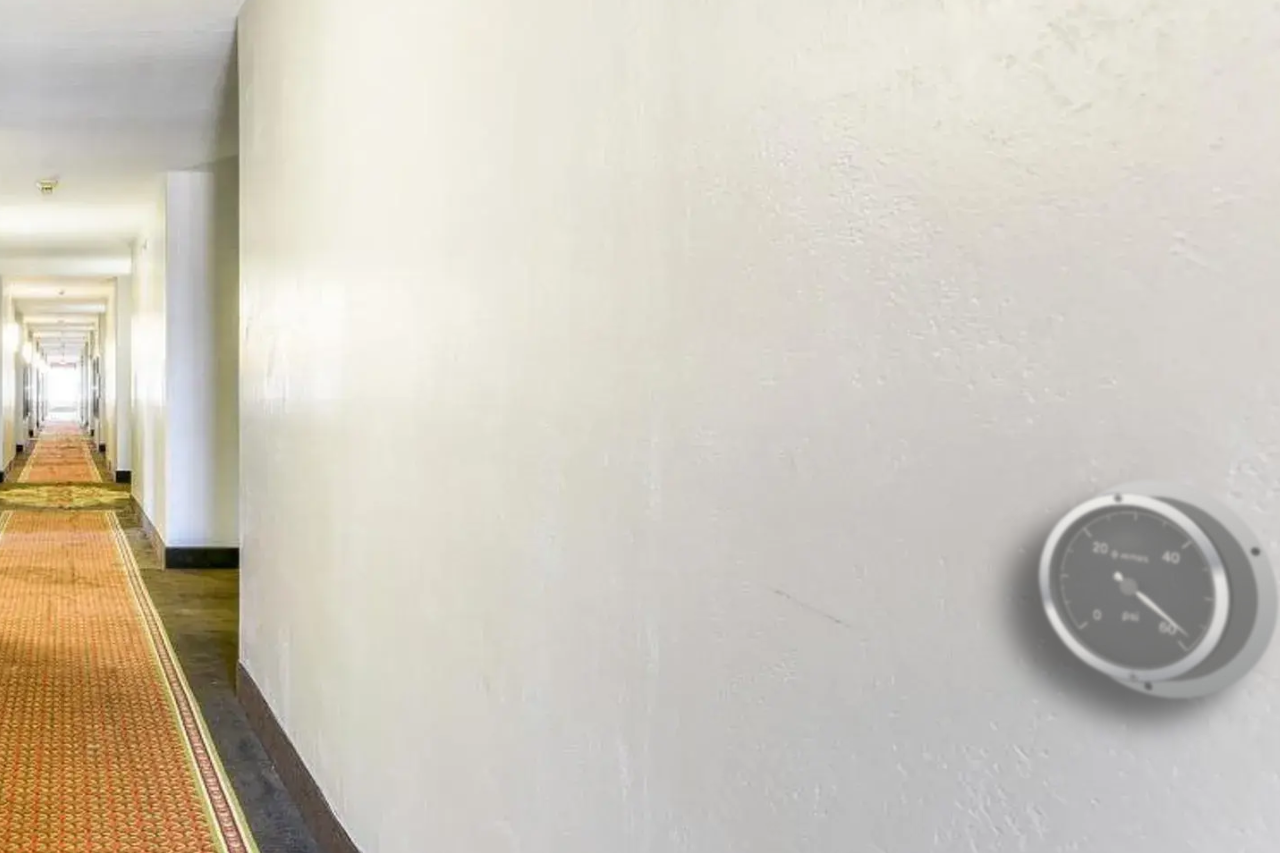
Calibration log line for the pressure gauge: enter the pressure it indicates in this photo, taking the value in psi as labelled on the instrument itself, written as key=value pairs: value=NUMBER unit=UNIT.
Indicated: value=57.5 unit=psi
